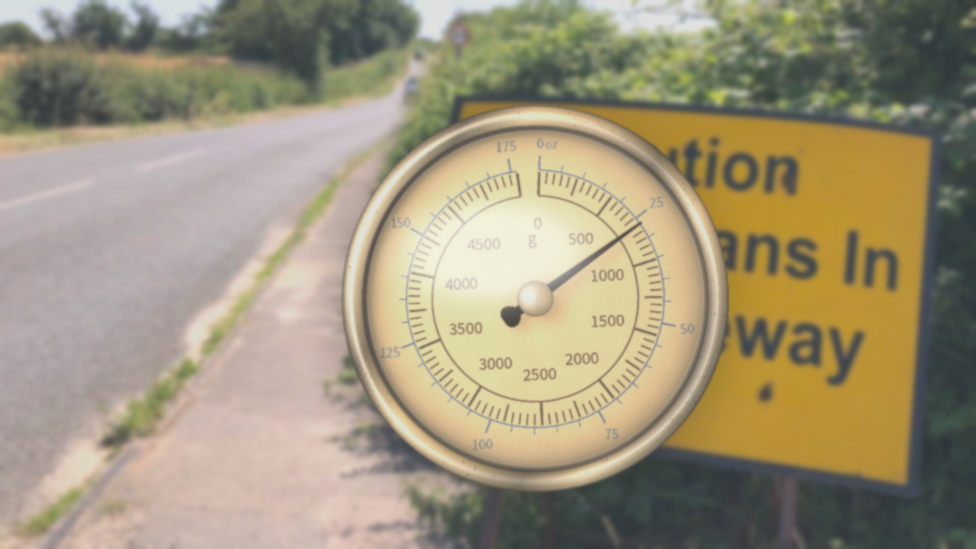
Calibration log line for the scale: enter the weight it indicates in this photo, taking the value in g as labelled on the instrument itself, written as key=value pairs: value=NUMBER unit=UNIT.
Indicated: value=750 unit=g
